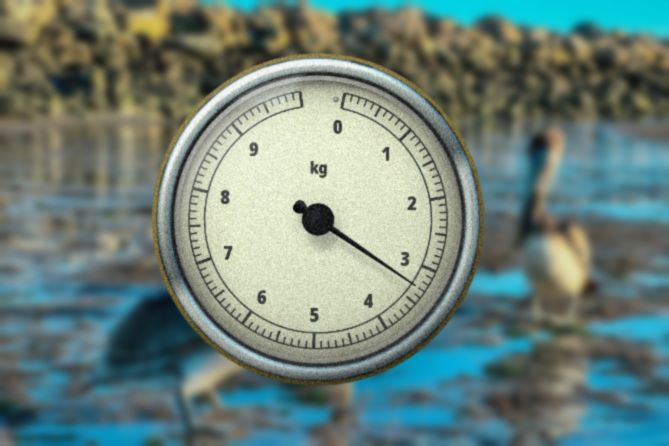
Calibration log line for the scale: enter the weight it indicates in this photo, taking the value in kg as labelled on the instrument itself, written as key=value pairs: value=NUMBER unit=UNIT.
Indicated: value=3.3 unit=kg
